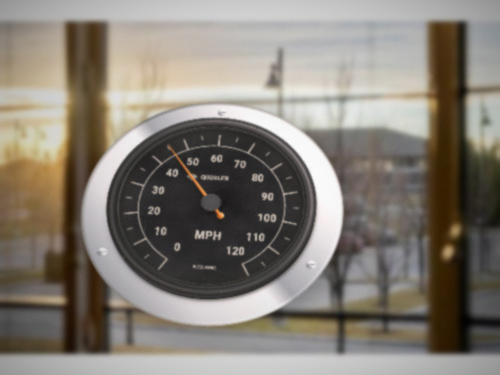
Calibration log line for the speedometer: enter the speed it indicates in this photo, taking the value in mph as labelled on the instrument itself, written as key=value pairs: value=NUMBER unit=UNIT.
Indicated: value=45 unit=mph
